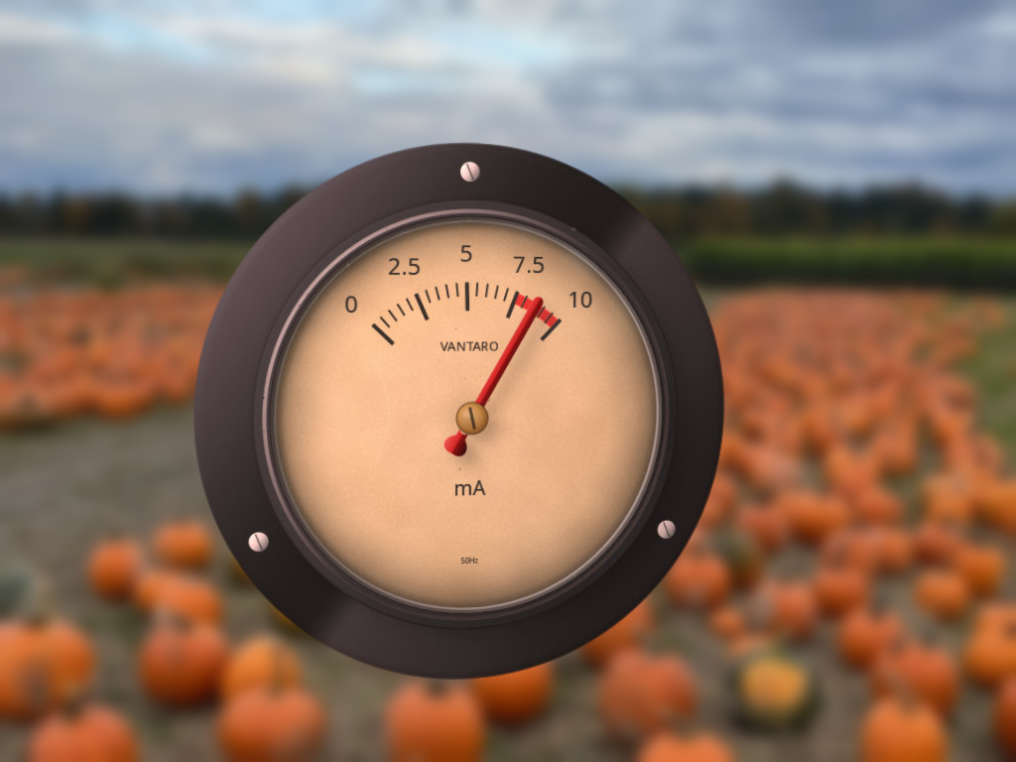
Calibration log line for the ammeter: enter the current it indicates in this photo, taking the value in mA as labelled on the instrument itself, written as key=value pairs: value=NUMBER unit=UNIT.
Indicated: value=8.5 unit=mA
